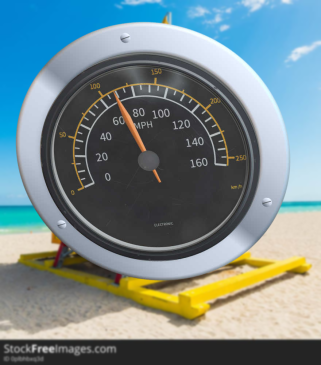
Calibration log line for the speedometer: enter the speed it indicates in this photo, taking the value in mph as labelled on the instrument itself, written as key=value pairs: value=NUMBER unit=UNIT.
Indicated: value=70 unit=mph
